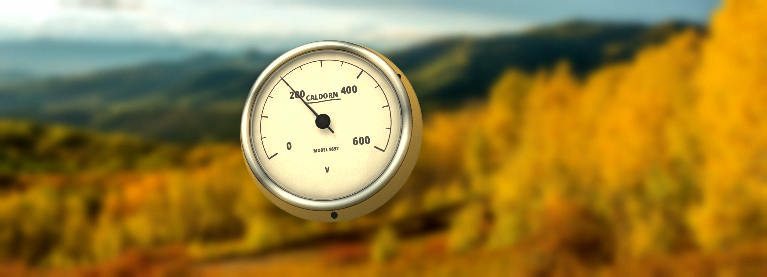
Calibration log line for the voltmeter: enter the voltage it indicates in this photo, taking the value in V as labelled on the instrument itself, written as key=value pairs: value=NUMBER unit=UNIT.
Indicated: value=200 unit=V
